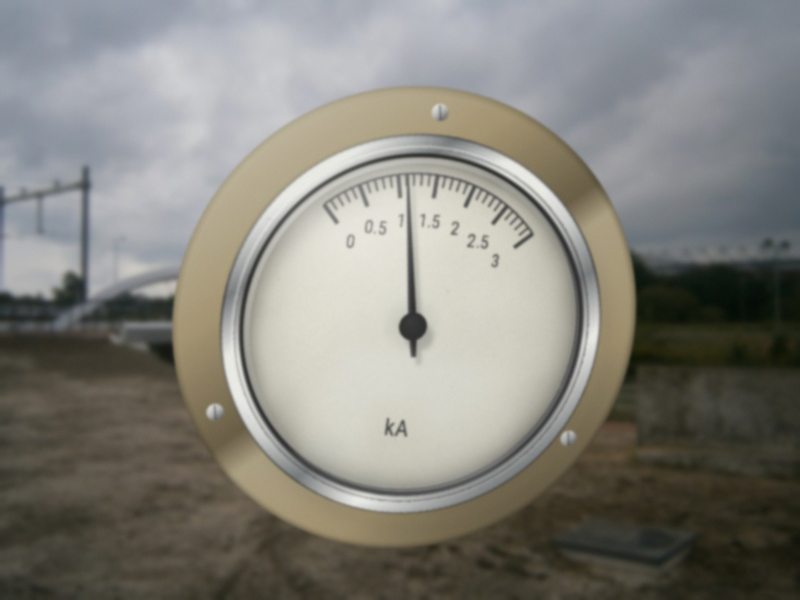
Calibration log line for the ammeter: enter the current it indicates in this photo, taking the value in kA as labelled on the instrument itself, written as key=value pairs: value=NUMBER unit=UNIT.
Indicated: value=1.1 unit=kA
